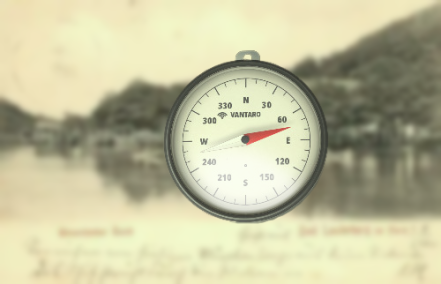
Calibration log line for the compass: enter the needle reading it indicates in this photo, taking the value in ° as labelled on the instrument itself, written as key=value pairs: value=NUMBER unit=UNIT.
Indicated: value=75 unit=°
